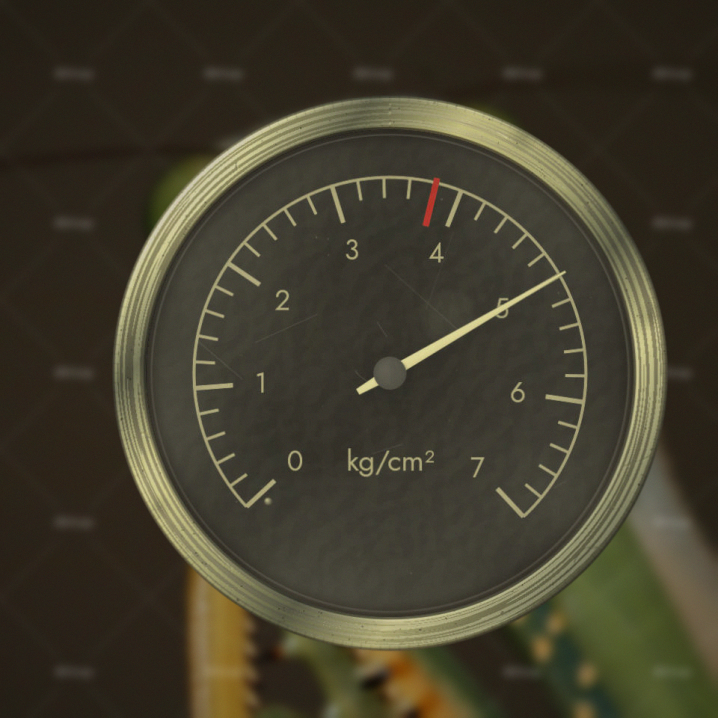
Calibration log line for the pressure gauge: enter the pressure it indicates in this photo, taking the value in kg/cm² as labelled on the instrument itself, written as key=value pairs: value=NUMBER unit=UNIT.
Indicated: value=5 unit=kg/cm²
